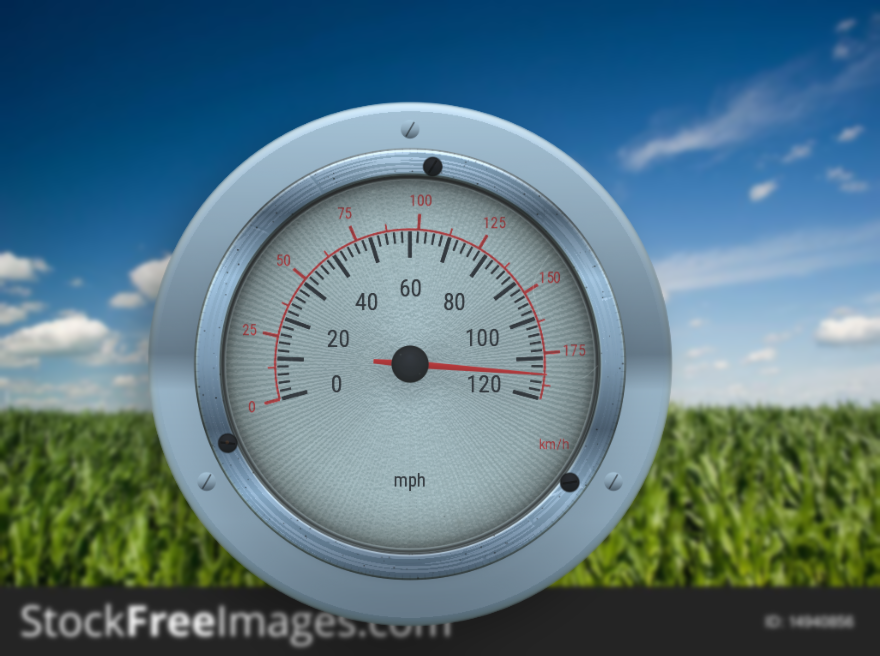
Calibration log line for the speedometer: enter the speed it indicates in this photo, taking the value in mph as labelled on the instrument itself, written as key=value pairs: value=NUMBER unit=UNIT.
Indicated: value=114 unit=mph
